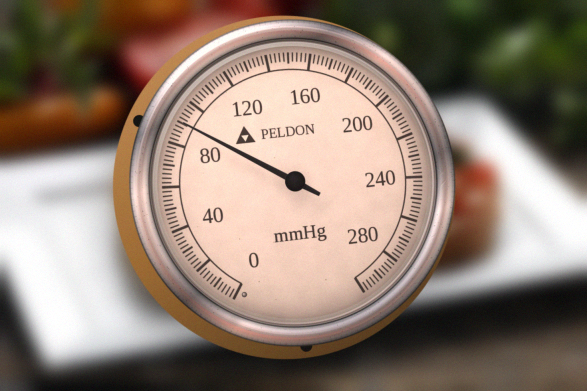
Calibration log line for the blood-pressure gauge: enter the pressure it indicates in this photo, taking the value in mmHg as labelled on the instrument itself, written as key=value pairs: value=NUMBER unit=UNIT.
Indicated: value=90 unit=mmHg
